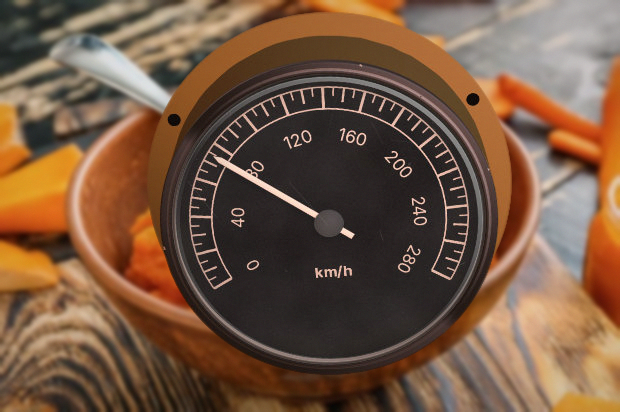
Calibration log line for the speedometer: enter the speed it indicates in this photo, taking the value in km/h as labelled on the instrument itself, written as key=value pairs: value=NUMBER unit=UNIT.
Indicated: value=75 unit=km/h
